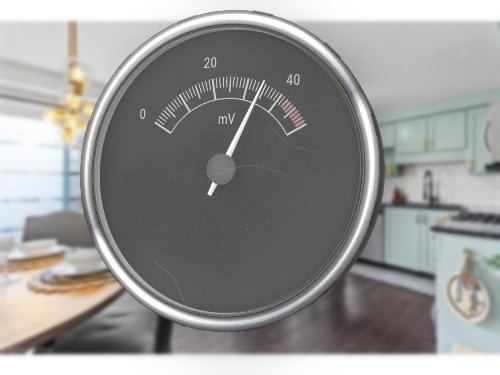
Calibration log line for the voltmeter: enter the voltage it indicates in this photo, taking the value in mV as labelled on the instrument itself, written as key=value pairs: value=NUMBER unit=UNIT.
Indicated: value=35 unit=mV
